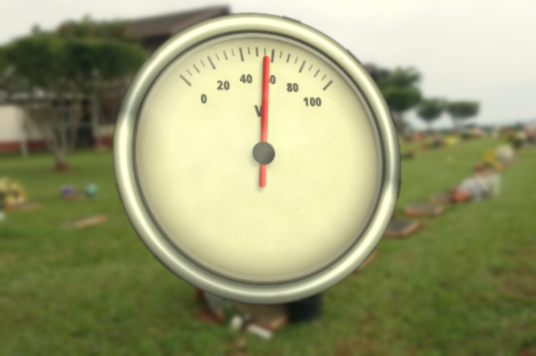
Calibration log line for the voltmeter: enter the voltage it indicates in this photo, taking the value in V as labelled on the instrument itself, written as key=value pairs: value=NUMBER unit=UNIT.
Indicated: value=55 unit=V
